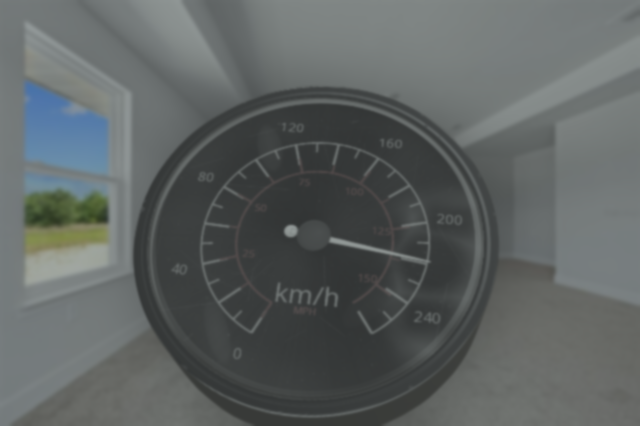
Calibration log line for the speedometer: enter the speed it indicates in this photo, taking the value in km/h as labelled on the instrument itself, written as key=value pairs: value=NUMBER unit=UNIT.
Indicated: value=220 unit=km/h
